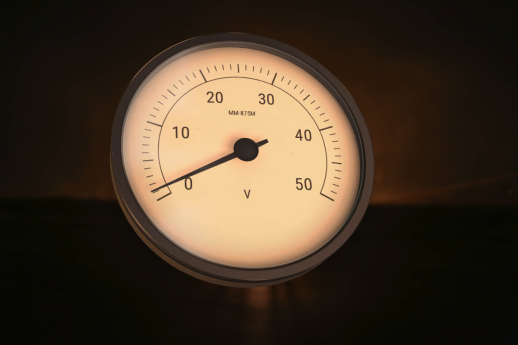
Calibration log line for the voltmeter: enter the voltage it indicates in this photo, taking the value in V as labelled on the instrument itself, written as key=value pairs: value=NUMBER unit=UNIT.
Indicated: value=1 unit=V
